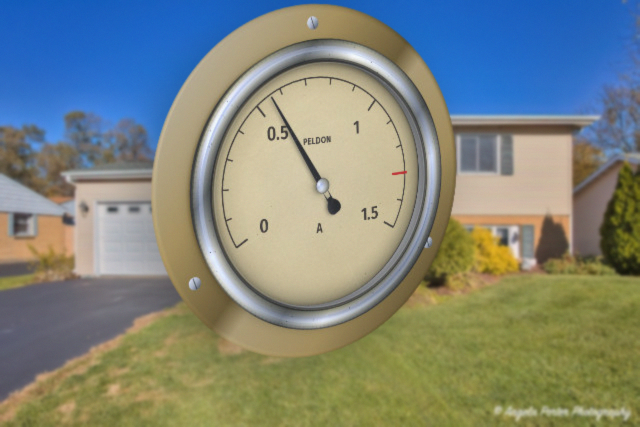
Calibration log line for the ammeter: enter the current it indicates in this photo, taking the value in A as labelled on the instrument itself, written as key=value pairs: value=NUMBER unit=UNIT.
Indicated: value=0.55 unit=A
